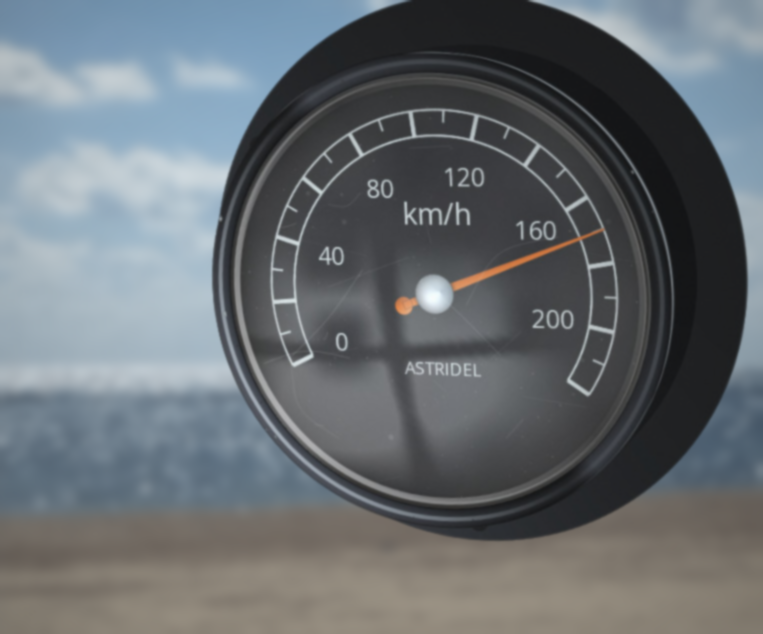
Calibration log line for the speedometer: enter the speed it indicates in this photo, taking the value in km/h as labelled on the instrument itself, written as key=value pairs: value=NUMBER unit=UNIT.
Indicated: value=170 unit=km/h
